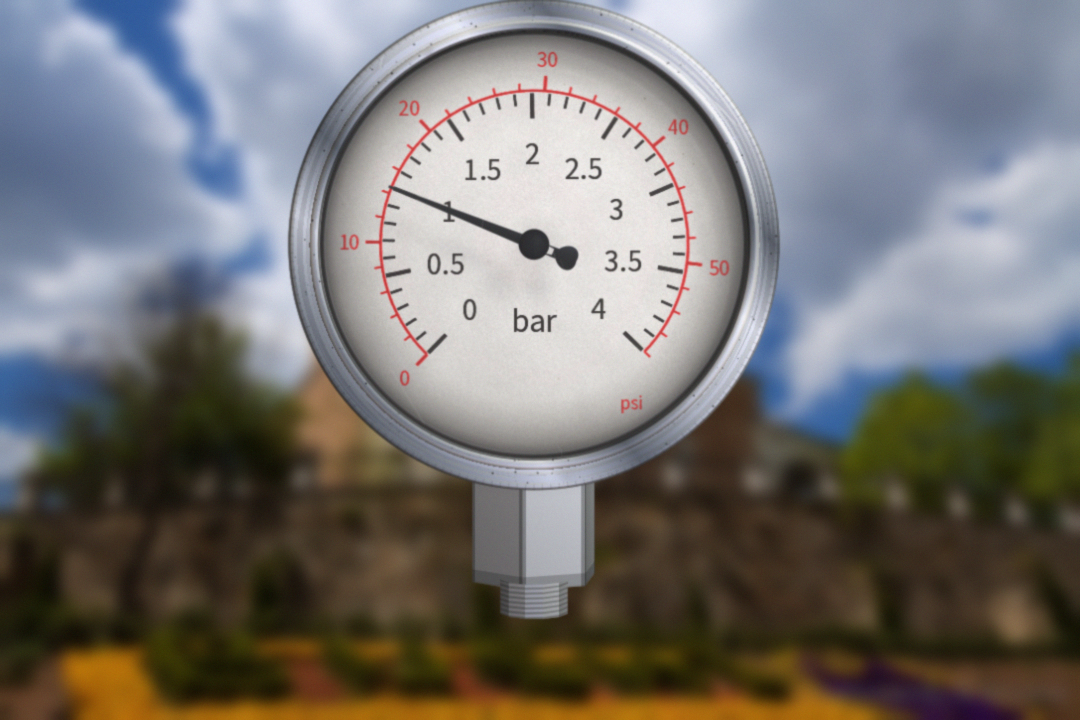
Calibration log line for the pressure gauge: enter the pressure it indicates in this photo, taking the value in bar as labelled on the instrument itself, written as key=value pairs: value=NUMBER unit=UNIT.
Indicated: value=1 unit=bar
